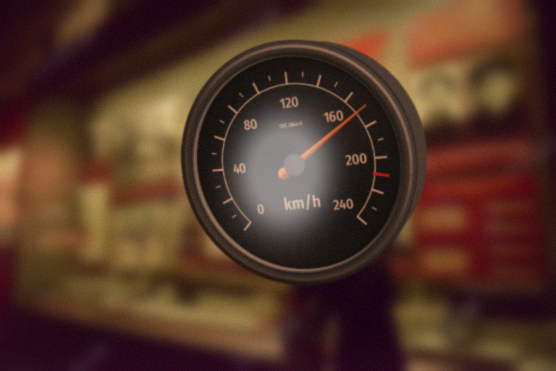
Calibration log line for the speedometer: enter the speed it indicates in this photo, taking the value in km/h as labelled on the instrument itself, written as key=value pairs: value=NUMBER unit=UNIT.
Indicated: value=170 unit=km/h
